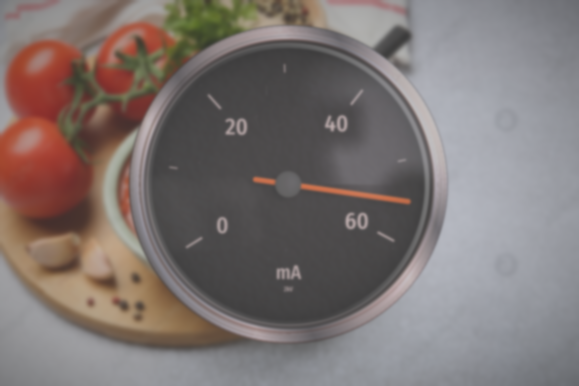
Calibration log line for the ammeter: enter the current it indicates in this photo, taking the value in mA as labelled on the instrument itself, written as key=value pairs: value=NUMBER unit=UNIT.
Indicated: value=55 unit=mA
